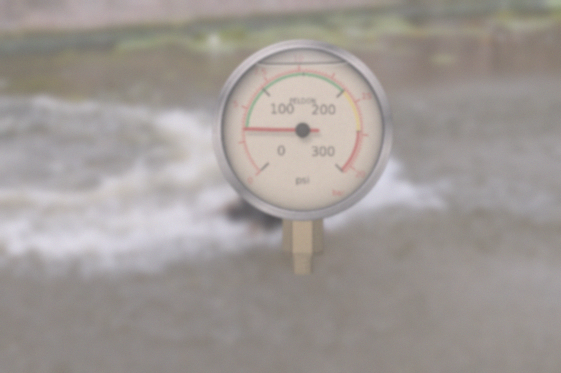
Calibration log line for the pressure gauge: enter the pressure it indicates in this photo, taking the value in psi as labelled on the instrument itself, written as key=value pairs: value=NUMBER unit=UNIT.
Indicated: value=50 unit=psi
